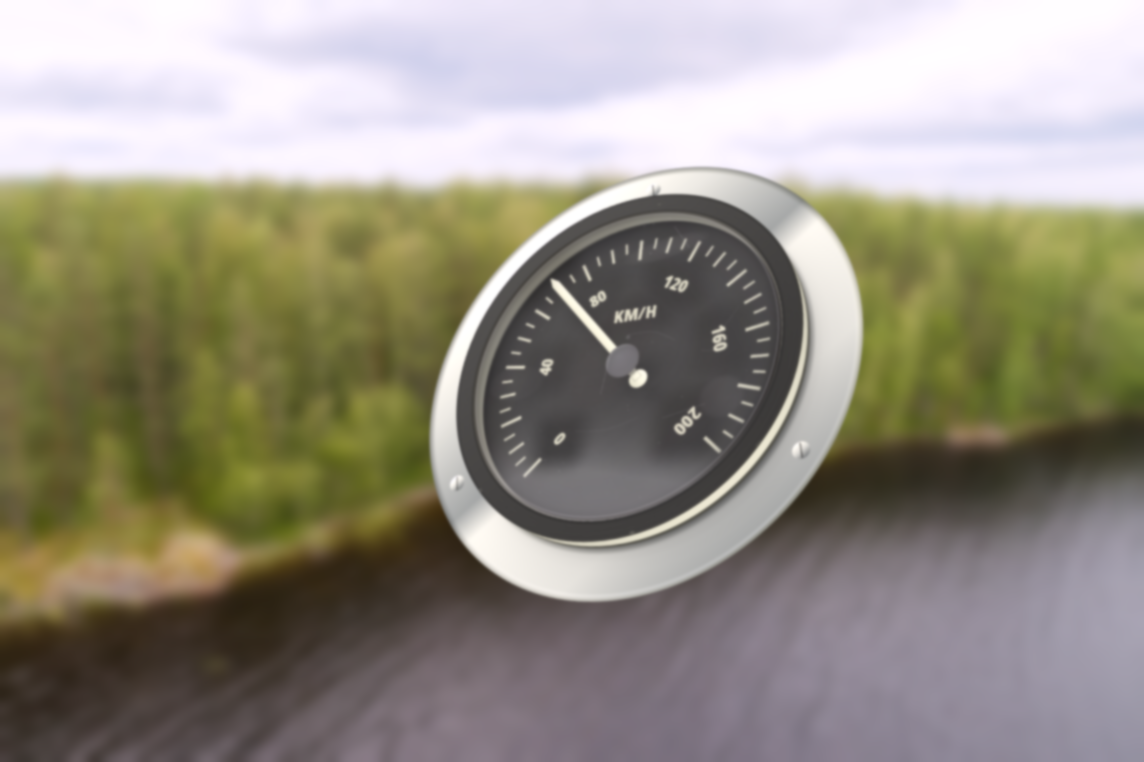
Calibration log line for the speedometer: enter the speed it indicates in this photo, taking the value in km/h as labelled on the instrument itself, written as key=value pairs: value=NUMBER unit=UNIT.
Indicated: value=70 unit=km/h
